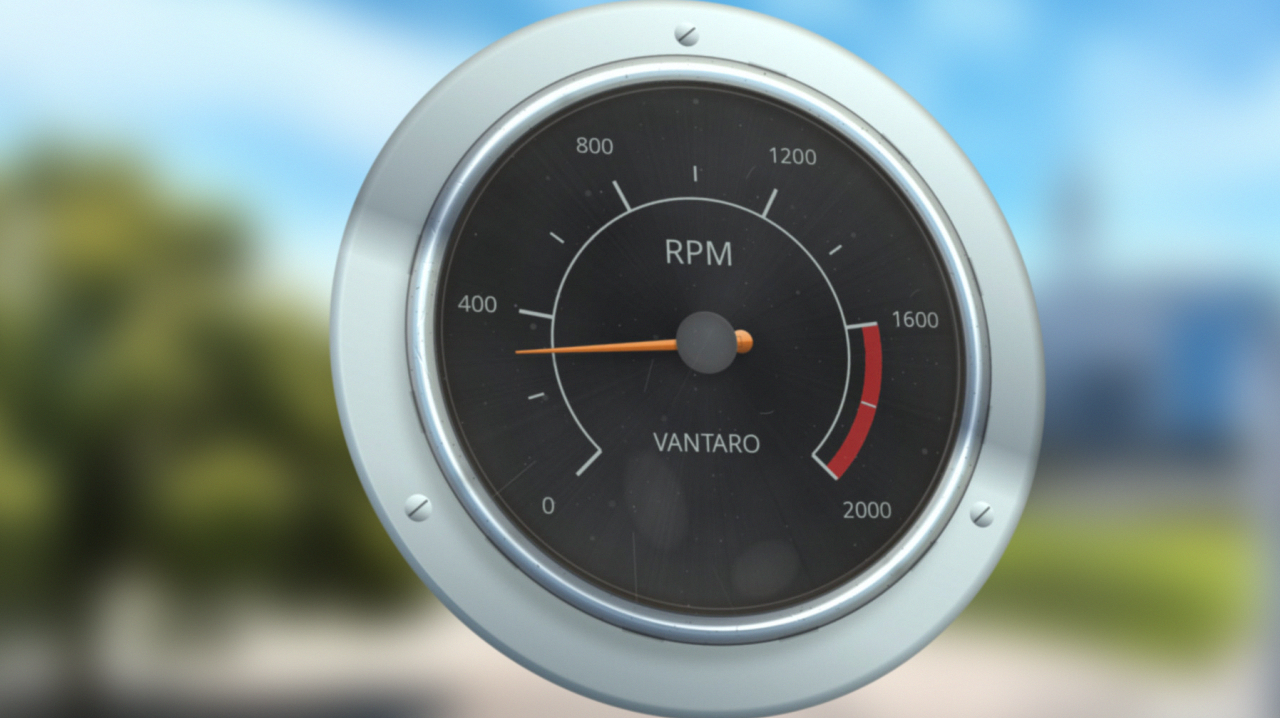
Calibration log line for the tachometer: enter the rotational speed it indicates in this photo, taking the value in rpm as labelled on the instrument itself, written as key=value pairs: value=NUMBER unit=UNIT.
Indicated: value=300 unit=rpm
